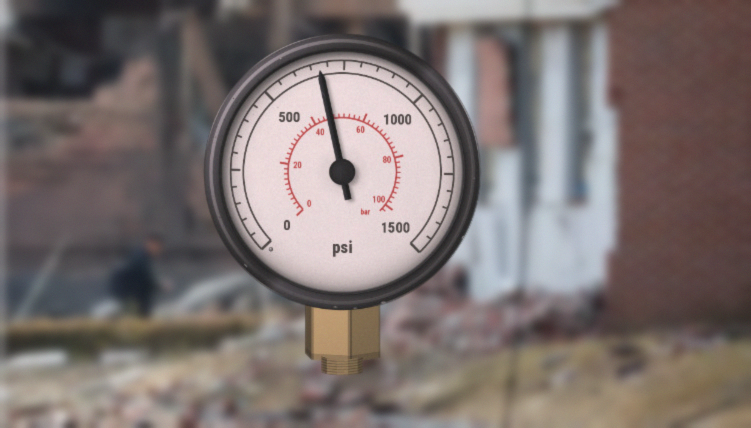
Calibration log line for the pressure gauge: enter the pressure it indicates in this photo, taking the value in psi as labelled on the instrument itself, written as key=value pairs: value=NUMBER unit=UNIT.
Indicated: value=675 unit=psi
